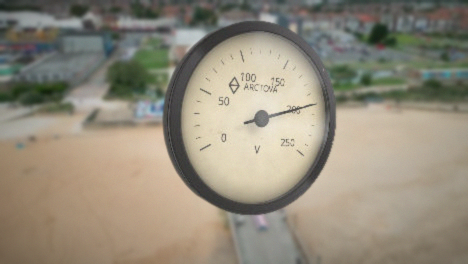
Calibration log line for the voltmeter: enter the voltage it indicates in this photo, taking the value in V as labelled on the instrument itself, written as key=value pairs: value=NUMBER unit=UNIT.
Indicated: value=200 unit=V
